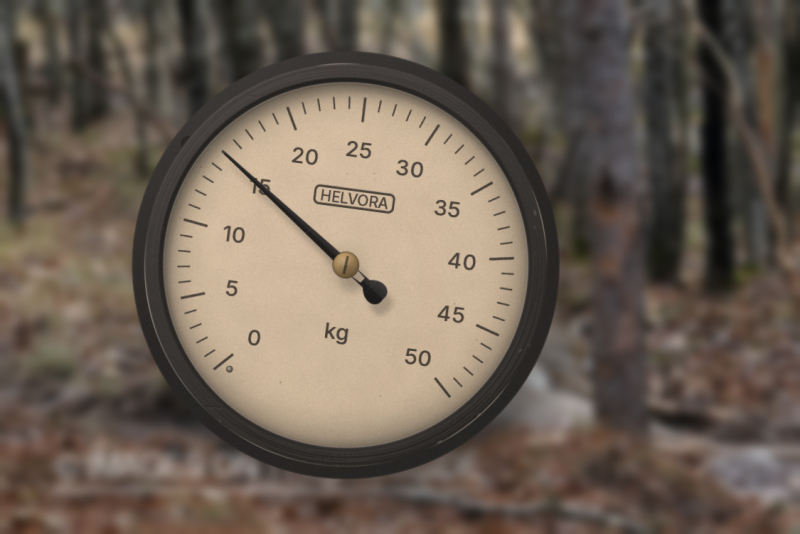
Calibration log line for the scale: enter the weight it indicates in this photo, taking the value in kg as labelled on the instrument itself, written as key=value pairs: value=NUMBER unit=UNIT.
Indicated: value=15 unit=kg
